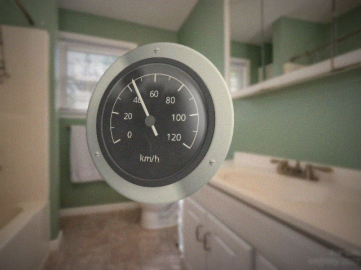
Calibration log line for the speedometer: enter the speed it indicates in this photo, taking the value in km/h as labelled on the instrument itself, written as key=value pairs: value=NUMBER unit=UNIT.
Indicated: value=45 unit=km/h
